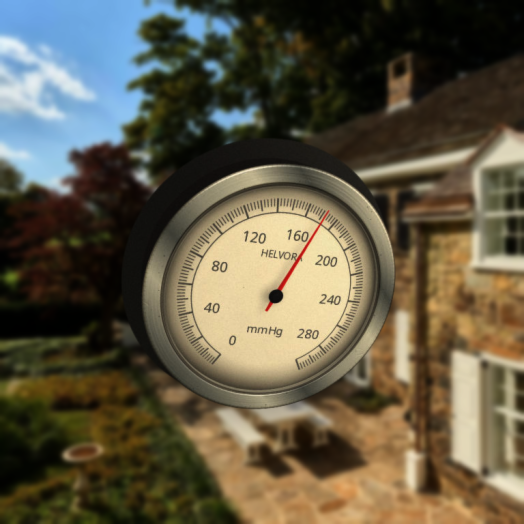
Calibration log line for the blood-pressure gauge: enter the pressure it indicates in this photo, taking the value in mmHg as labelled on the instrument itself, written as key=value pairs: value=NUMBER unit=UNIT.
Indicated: value=170 unit=mmHg
